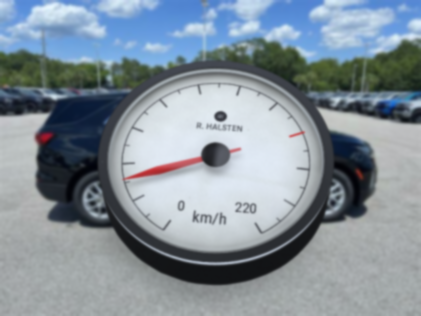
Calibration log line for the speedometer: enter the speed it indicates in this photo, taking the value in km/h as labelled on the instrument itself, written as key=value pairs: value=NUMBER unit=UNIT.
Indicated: value=30 unit=km/h
